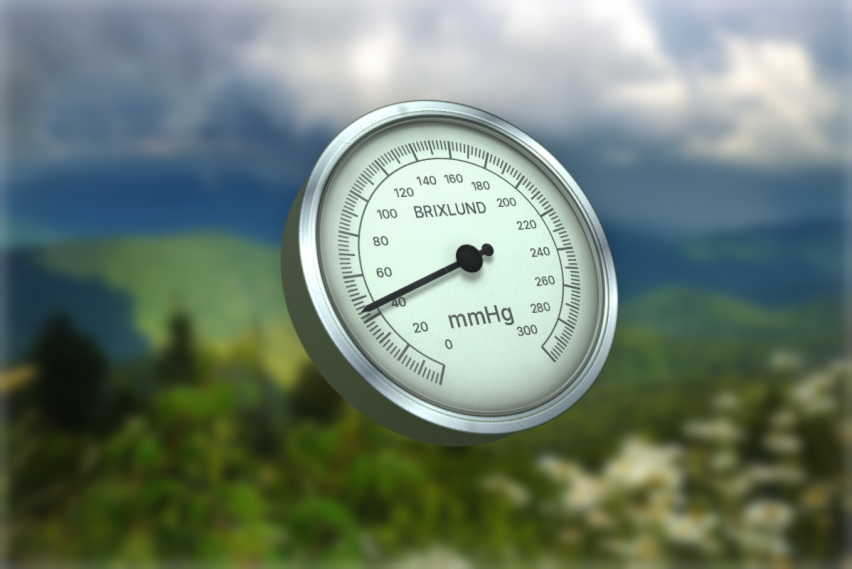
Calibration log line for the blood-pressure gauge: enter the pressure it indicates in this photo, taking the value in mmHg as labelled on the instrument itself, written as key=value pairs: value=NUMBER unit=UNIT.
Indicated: value=44 unit=mmHg
